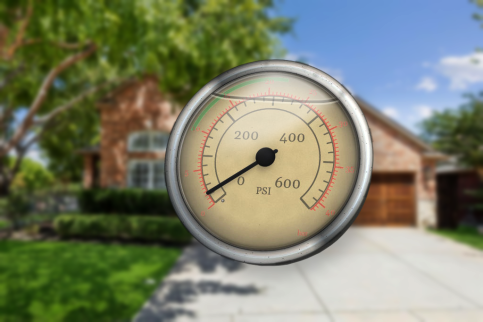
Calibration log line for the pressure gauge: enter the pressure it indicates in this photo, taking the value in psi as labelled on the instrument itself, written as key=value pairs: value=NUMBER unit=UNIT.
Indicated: value=20 unit=psi
